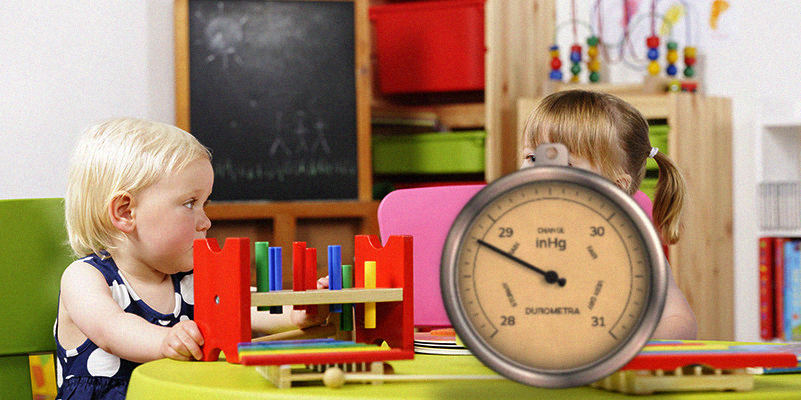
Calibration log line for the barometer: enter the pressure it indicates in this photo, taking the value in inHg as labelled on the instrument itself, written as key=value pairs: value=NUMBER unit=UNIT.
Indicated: value=28.8 unit=inHg
